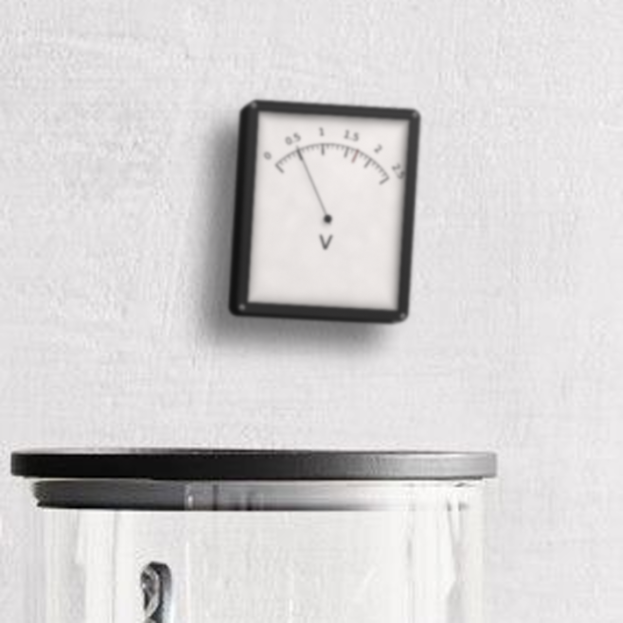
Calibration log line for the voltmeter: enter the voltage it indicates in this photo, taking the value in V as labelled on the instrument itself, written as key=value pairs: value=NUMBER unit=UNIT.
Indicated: value=0.5 unit=V
